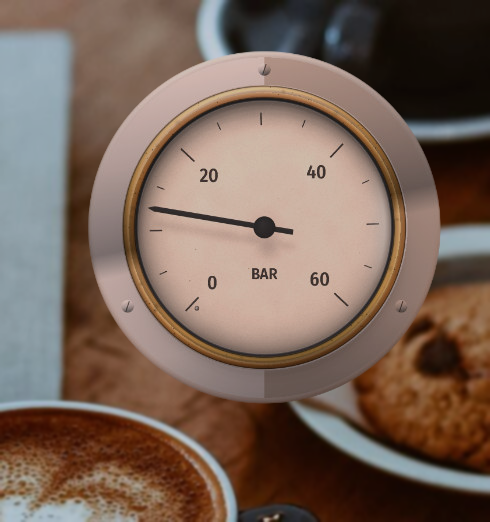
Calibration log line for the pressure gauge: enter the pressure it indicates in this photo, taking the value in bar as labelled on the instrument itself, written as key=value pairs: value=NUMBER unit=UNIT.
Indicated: value=12.5 unit=bar
